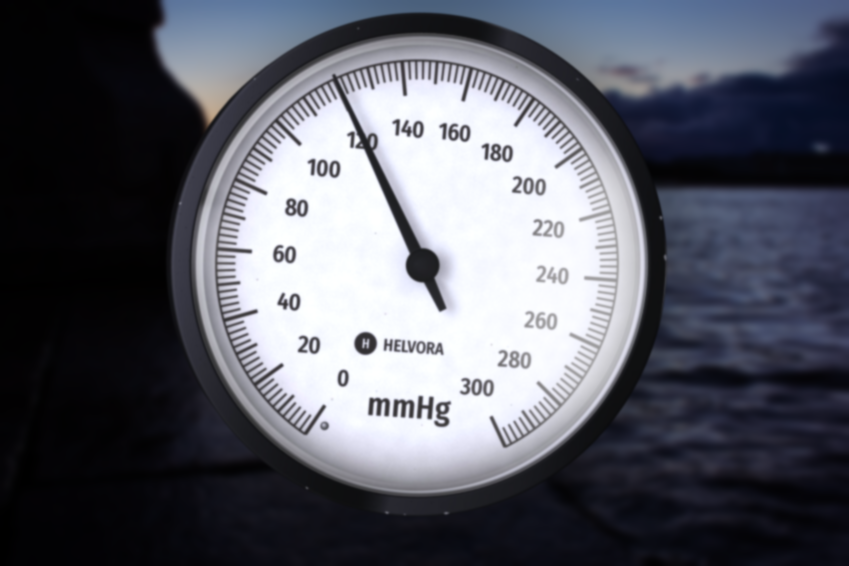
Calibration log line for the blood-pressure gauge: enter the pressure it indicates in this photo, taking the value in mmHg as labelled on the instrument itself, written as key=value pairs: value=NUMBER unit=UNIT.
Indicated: value=120 unit=mmHg
